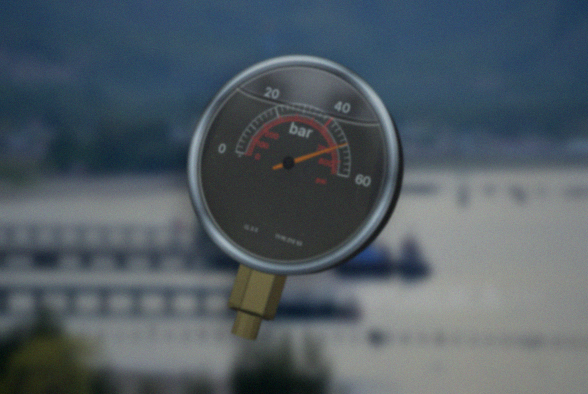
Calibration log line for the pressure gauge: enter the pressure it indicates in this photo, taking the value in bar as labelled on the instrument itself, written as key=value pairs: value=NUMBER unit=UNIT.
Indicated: value=50 unit=bar
